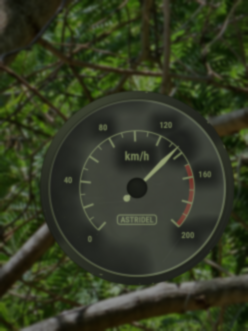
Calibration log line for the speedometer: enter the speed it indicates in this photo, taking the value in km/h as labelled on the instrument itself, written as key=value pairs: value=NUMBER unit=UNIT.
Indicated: value=135 unit=km/h
